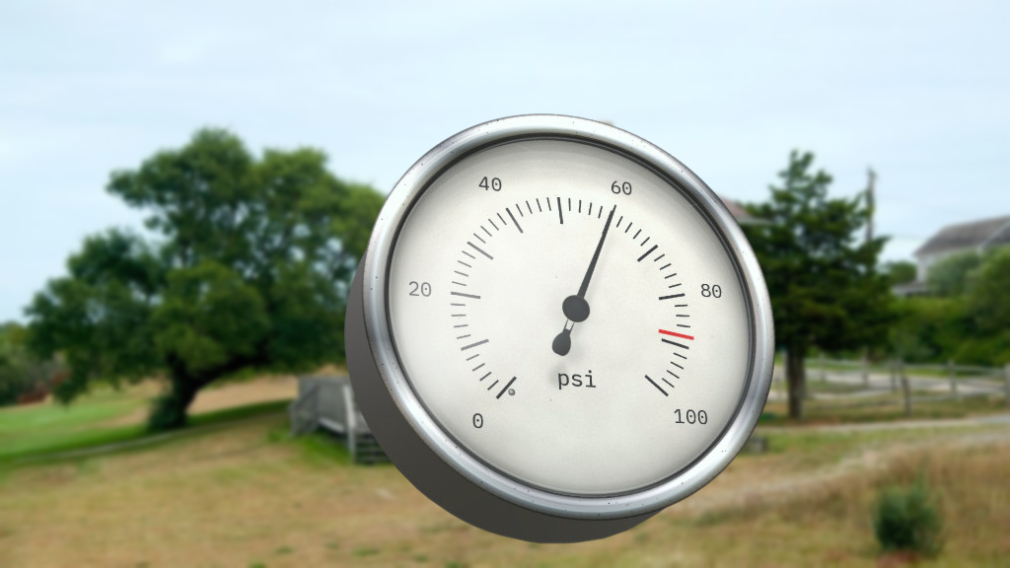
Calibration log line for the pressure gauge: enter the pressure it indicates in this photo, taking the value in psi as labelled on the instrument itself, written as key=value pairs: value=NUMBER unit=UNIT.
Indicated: value=60 unit=psi
